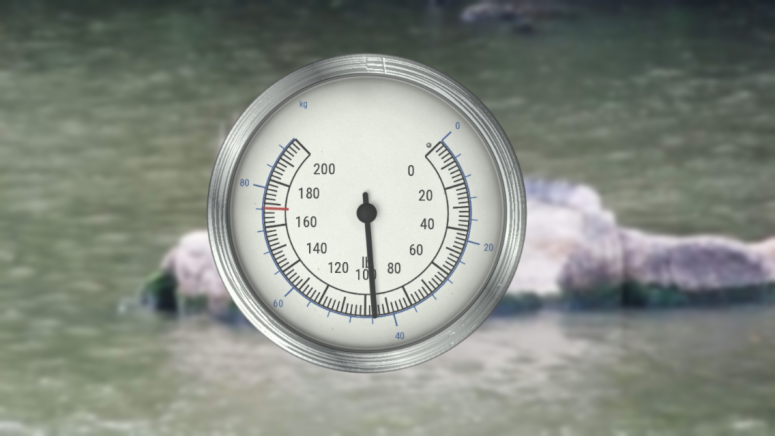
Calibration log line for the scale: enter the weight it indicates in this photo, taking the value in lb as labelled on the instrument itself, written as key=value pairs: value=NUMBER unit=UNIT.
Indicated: value=96 unit=lb
